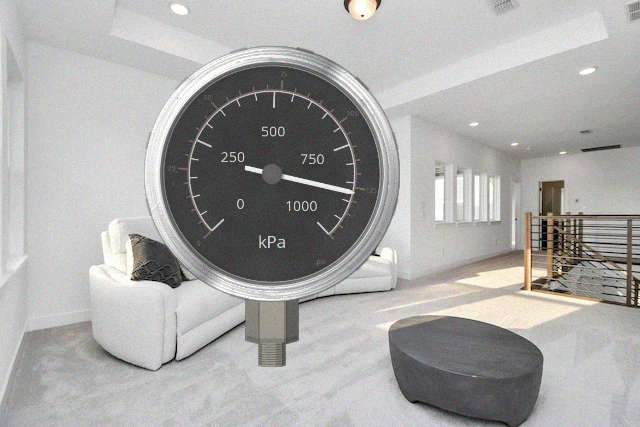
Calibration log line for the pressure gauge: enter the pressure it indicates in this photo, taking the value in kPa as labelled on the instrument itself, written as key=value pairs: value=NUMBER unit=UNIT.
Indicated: value=875 unit=kPa
